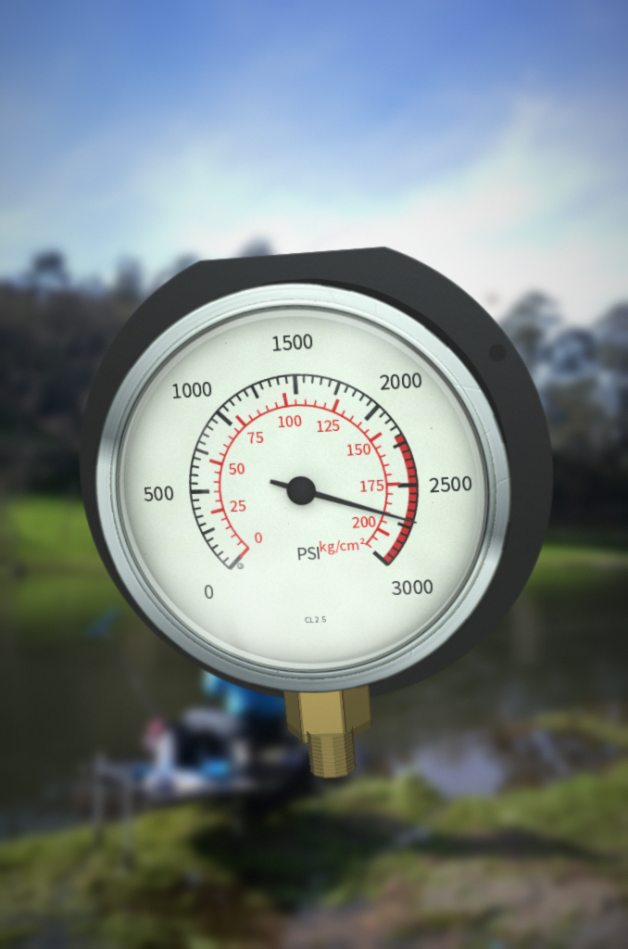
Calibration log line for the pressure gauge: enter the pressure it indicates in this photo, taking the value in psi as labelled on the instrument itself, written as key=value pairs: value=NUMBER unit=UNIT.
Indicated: value=2700 unit=psi
